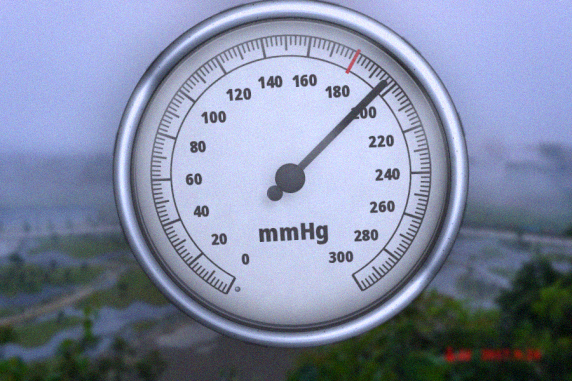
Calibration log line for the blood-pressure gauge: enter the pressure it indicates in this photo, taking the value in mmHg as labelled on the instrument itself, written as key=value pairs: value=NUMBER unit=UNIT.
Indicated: value=196 unit=mmHg
